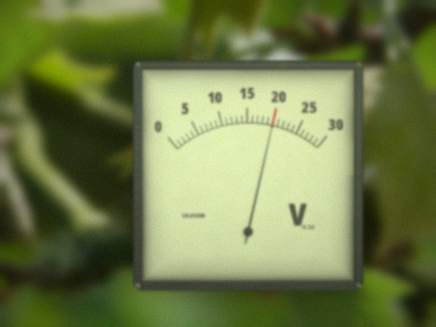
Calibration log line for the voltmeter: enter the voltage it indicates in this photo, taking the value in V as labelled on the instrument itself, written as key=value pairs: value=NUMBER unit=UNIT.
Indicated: value=20 unit=V
